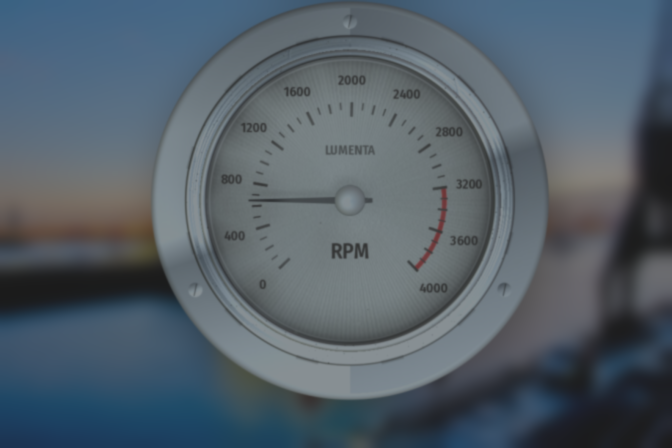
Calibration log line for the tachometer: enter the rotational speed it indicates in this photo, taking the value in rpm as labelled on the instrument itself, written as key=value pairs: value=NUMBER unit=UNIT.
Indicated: value=650 unit=rpm
